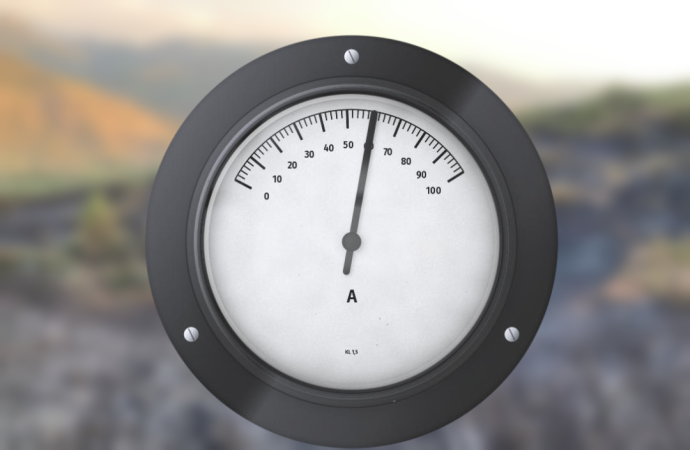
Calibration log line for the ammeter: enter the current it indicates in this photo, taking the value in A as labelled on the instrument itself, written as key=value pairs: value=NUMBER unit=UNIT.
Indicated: value=60 unit=A
